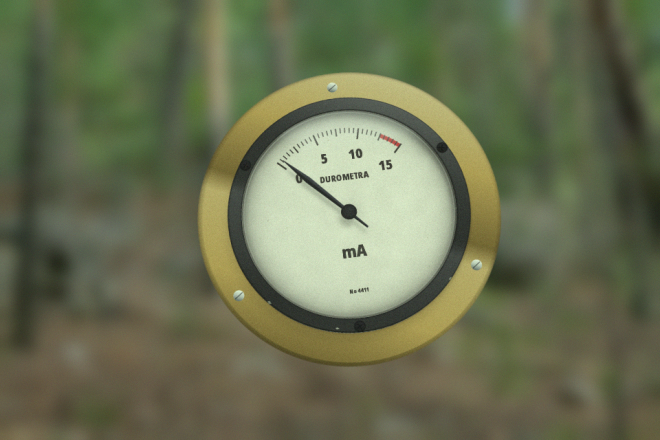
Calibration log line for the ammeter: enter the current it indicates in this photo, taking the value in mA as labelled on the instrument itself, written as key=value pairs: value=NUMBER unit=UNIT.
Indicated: value=0.5 unit=mA
